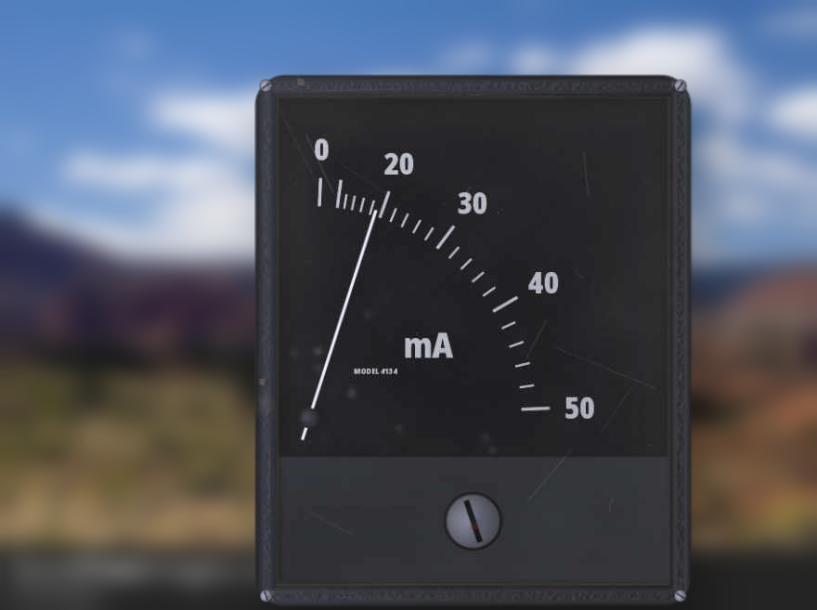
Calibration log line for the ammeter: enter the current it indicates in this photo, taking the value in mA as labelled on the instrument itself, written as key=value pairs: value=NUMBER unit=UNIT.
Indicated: value=19 unit=mA
